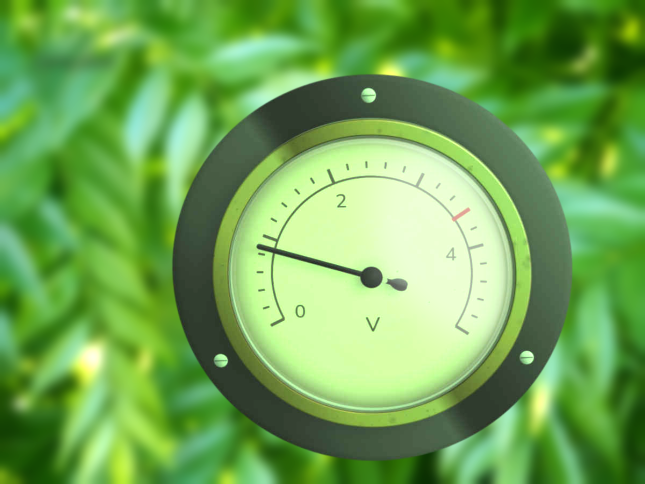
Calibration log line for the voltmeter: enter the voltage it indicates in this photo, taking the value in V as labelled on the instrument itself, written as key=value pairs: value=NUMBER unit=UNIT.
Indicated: value=0.9 unit=V
